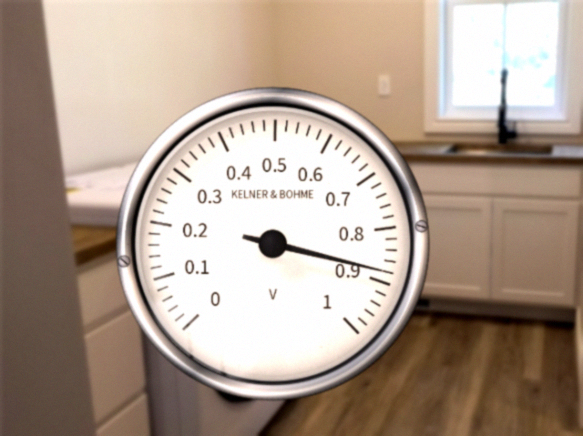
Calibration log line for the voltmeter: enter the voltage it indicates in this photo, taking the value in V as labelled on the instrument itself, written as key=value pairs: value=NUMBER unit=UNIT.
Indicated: value=0.88 unit=V
